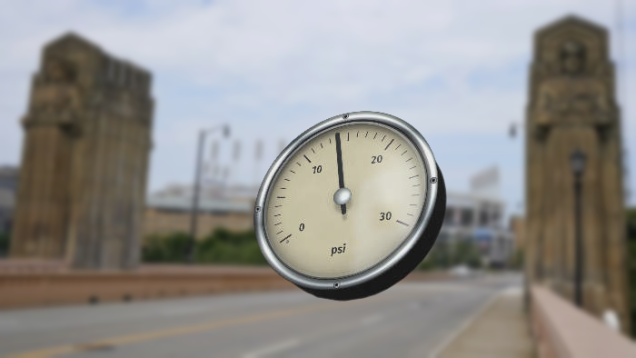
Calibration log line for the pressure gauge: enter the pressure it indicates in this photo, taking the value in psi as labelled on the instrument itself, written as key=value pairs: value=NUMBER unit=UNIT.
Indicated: value=14 unit=psi
